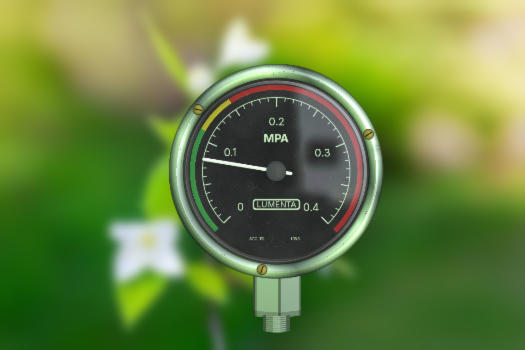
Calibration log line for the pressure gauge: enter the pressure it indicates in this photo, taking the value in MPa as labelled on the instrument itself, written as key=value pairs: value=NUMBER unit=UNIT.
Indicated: value=0.08 unit=MPa
